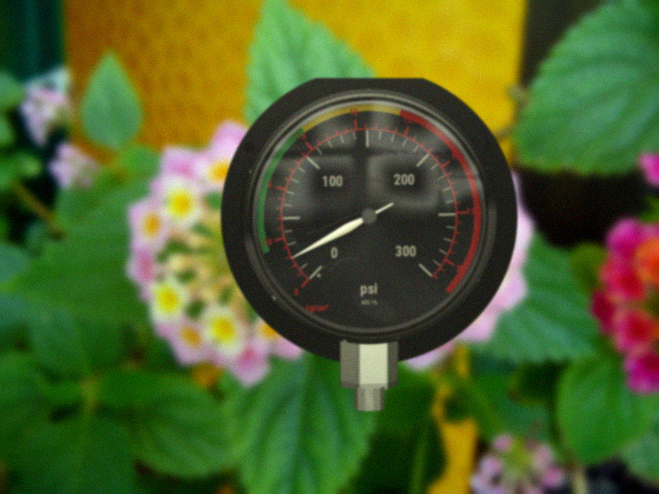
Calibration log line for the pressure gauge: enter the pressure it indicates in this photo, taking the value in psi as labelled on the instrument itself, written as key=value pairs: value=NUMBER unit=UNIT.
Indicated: value=20 unit=psi
